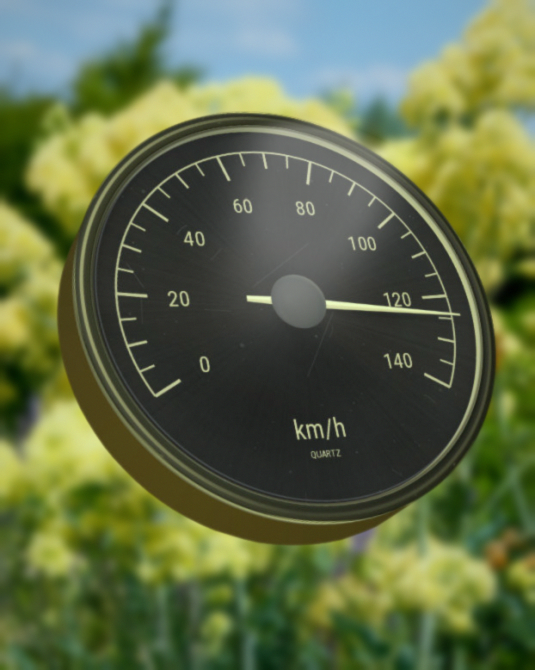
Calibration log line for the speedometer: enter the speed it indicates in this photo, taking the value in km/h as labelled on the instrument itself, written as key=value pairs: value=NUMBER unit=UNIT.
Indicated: value=125 unit=km/h
